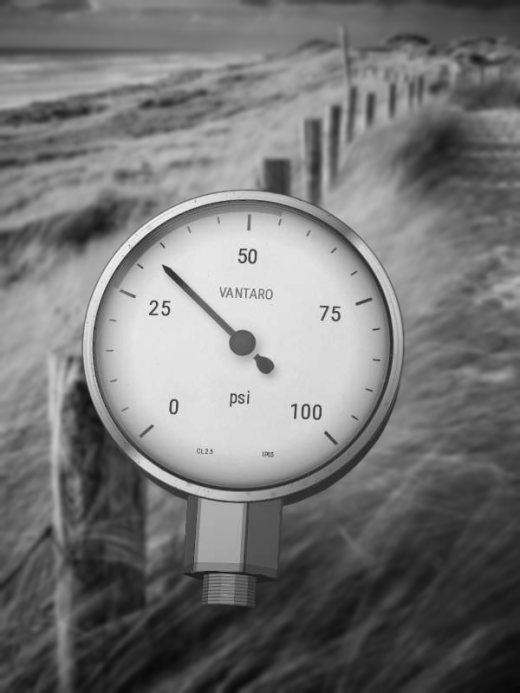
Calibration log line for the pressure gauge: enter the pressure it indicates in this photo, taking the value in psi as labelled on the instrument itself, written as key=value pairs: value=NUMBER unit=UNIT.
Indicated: value=32.5 unit=psi
